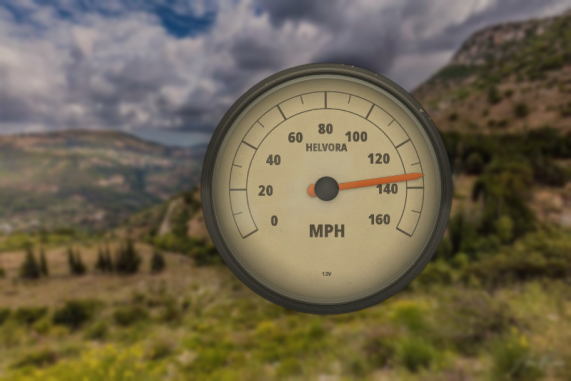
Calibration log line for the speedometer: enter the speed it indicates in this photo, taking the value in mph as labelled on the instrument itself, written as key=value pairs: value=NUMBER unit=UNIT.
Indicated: value=135 unit=mph
